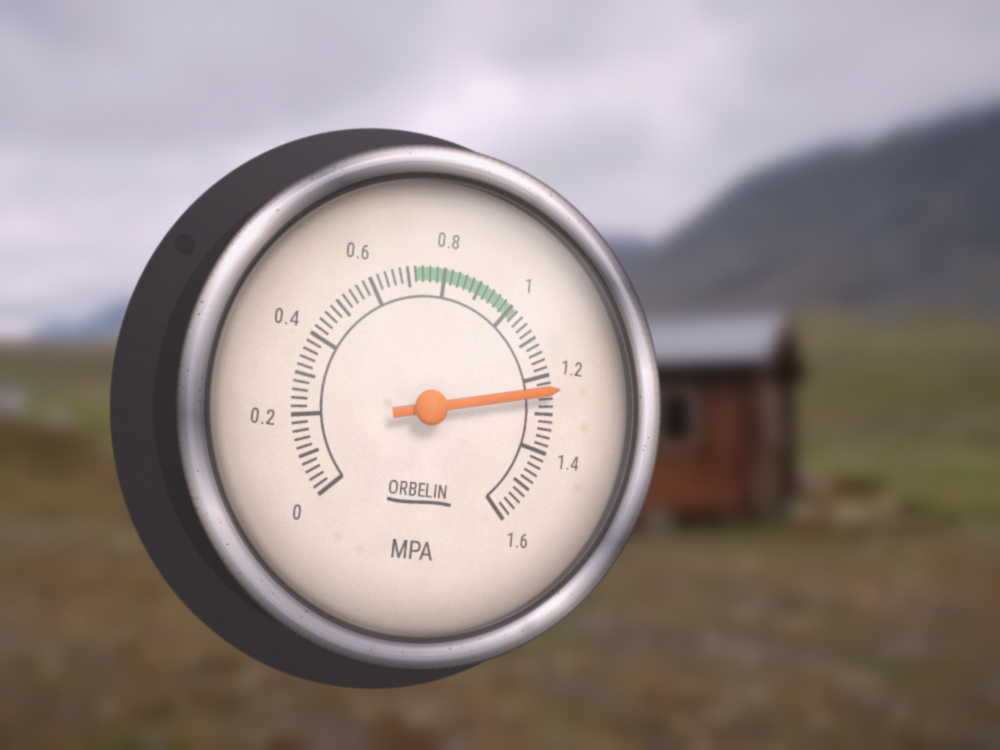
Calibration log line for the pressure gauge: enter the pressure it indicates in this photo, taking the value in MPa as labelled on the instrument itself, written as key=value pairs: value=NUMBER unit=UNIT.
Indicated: value=1.24 unit=MPa
